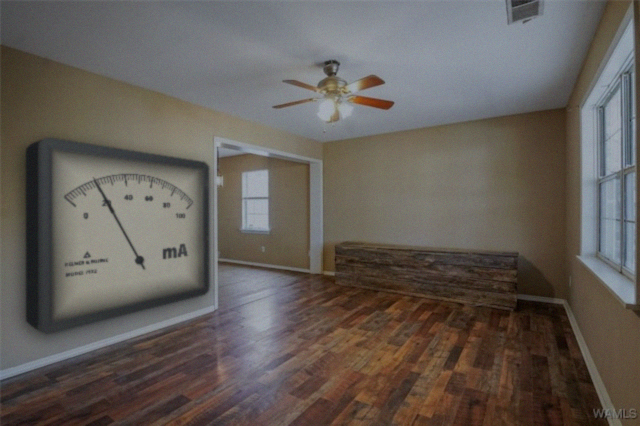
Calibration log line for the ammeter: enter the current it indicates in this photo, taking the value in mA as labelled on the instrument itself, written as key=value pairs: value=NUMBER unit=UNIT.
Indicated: value=20 unit=mA
